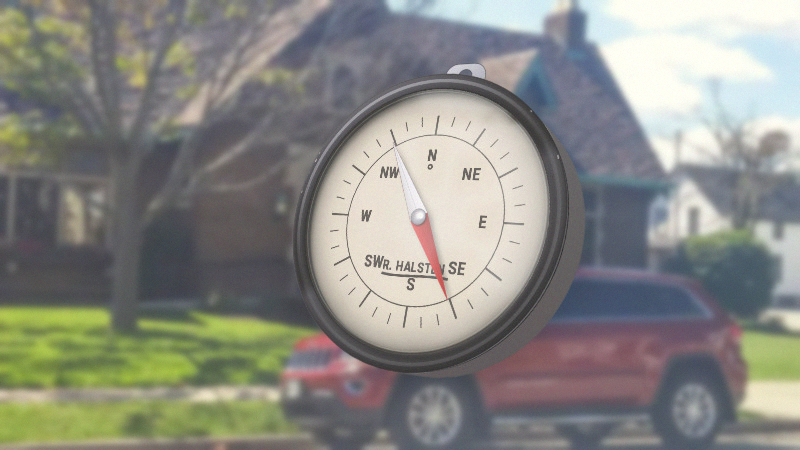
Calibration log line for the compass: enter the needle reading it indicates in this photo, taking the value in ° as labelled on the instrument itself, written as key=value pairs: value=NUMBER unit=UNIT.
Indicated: value=150 unit=°
